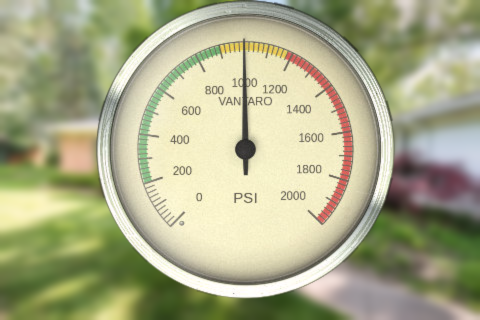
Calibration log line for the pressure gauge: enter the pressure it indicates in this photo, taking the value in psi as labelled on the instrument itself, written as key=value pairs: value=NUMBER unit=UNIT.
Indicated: value=1000 unit=psi
